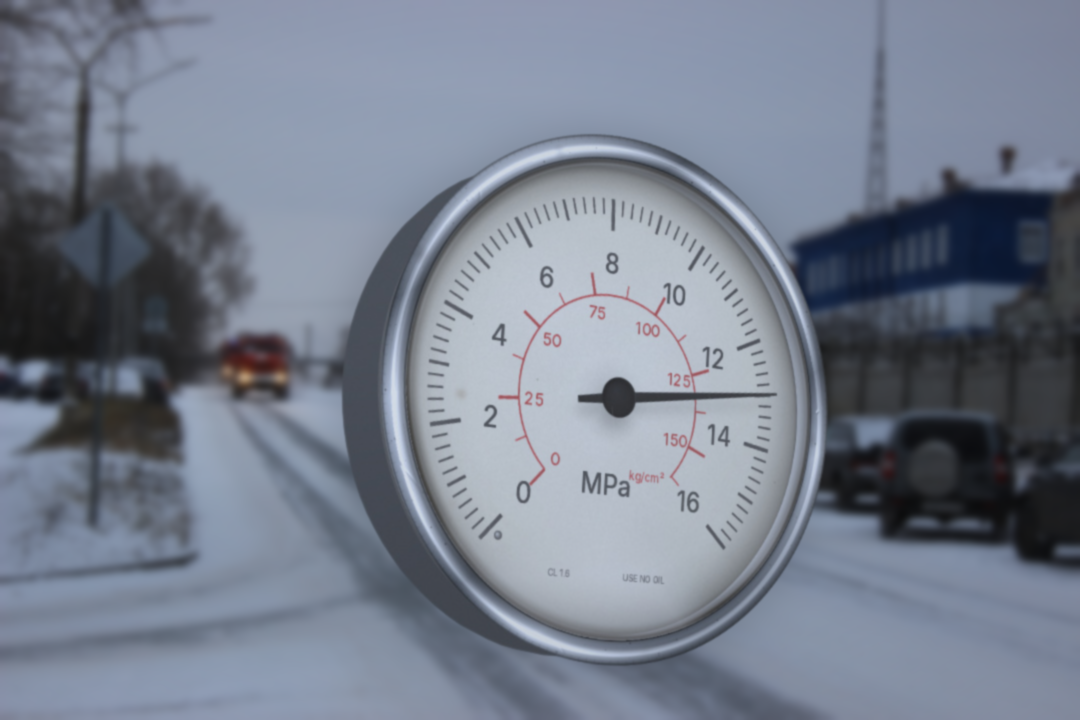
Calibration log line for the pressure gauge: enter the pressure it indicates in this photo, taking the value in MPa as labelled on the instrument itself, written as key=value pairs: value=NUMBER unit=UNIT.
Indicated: value=13 unit=MPa
